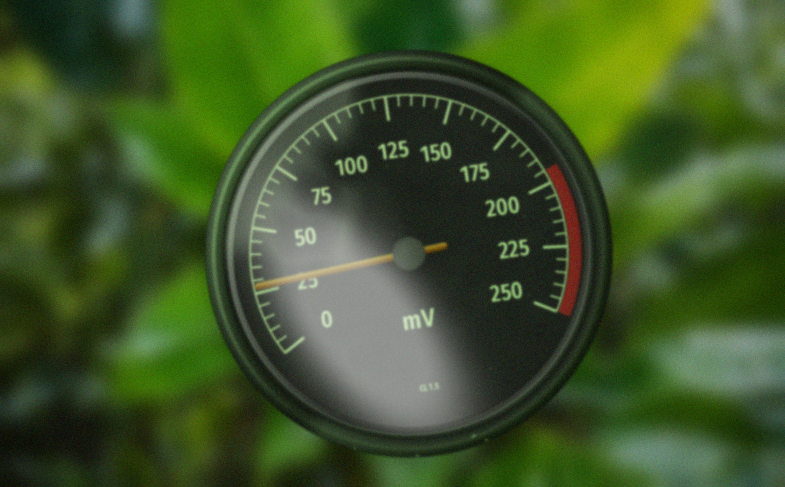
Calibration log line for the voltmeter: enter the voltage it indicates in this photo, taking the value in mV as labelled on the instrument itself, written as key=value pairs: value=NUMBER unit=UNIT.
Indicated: value=27.5 unit=mV
